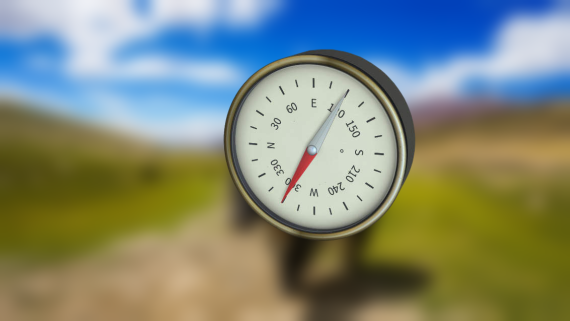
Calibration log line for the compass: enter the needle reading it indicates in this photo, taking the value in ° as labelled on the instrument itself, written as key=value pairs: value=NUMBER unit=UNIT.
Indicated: value=300 unit=°
